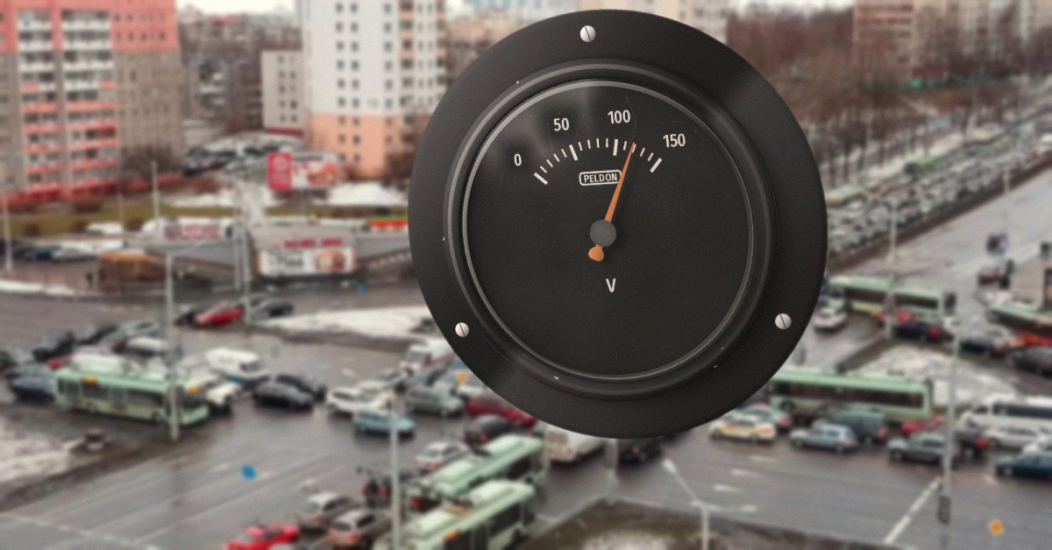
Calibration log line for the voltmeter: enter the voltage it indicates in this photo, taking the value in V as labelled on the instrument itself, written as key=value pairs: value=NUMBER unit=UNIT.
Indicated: value=120 unit=V
